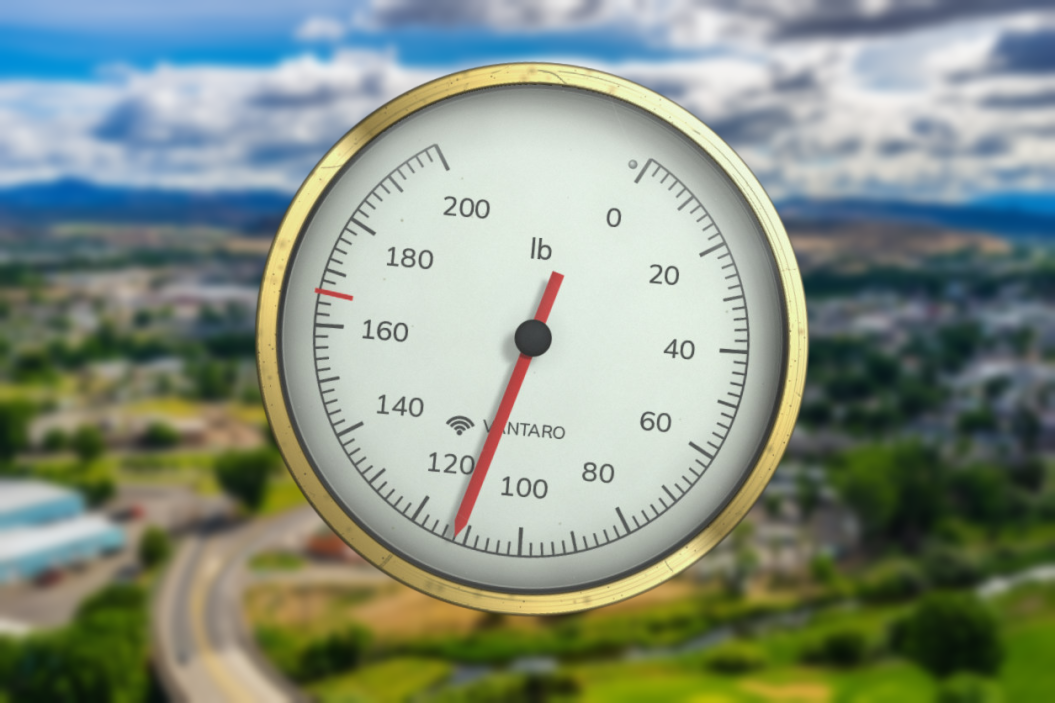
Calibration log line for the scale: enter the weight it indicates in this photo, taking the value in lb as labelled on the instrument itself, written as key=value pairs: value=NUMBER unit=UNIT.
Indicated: value=112 unit=lb
